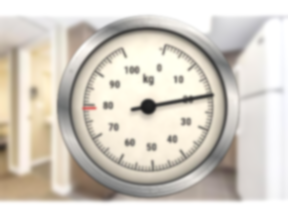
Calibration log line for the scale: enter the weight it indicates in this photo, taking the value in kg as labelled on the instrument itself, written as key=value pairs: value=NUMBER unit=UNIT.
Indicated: value=20 unit=kg
